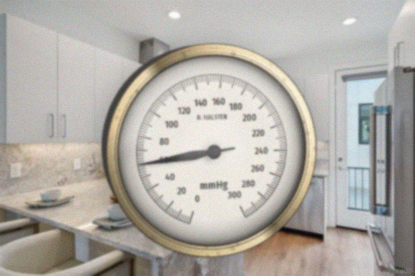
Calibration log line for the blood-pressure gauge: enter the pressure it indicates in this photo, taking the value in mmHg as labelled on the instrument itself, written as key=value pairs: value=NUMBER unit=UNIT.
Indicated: value=60 unit=mmHg
